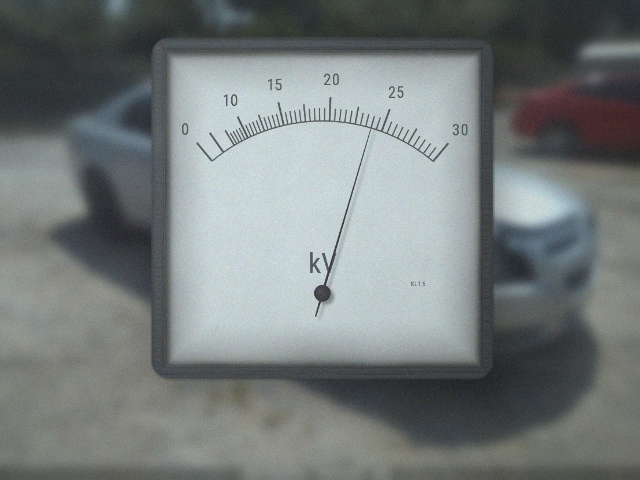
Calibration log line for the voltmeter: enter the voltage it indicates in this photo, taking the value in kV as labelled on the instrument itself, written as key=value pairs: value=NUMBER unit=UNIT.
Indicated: value=24 unit=kV
